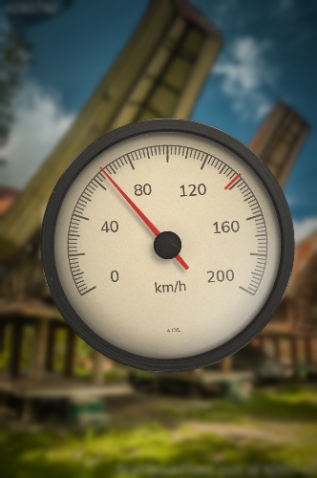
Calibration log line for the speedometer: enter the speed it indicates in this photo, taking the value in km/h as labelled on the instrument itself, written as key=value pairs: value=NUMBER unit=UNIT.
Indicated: value=66 unit=km/h
